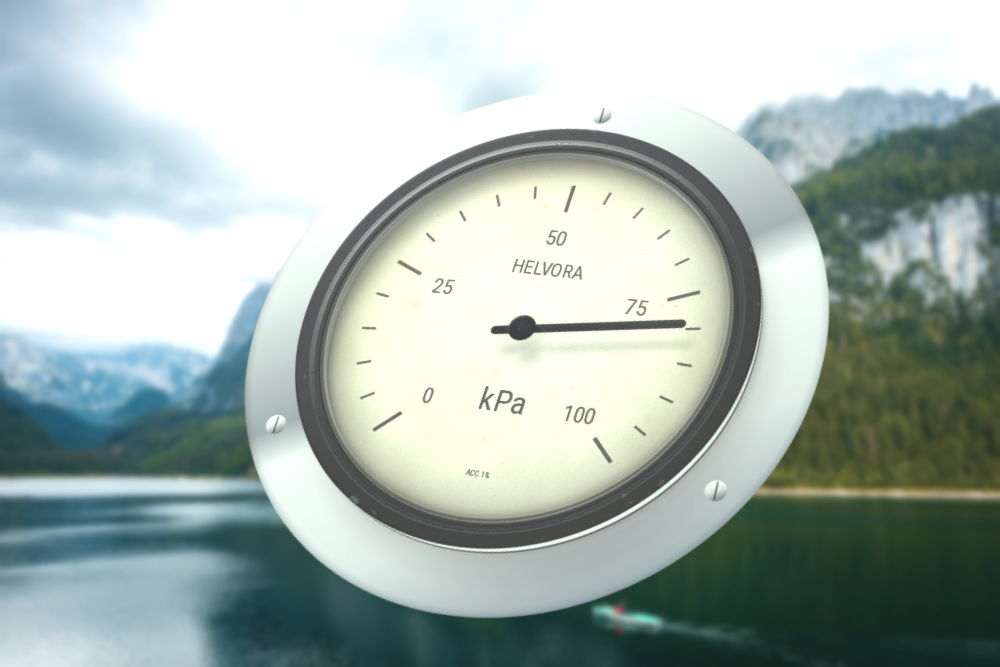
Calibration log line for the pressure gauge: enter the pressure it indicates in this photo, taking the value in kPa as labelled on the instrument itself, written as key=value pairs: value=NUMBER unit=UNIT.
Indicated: value=80 unit=kPa
